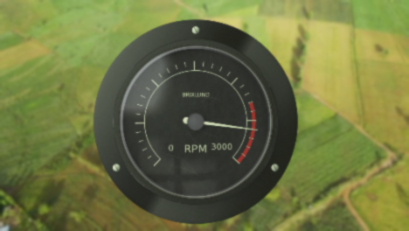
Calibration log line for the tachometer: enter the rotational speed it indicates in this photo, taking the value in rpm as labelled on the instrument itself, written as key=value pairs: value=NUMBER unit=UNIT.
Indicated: value=2600 unit=rpm
